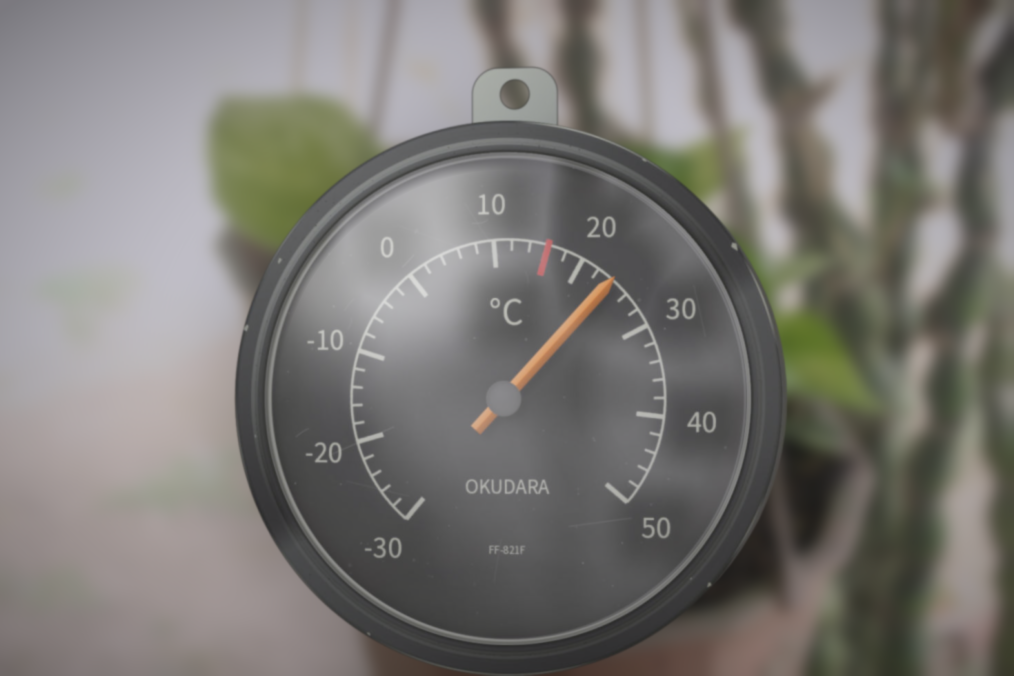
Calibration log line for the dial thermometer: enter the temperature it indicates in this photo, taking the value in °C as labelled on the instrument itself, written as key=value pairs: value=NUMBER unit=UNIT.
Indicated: value=24 unit=°C
